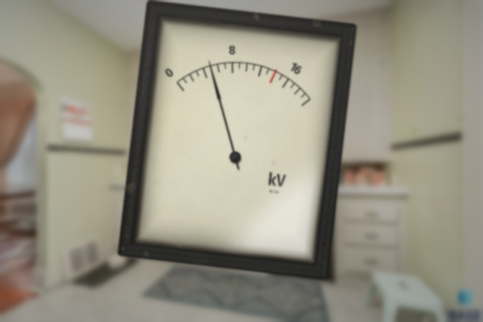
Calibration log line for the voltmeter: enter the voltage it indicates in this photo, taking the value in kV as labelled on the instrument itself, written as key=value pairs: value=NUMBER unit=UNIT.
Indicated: value=5 unit=kV
